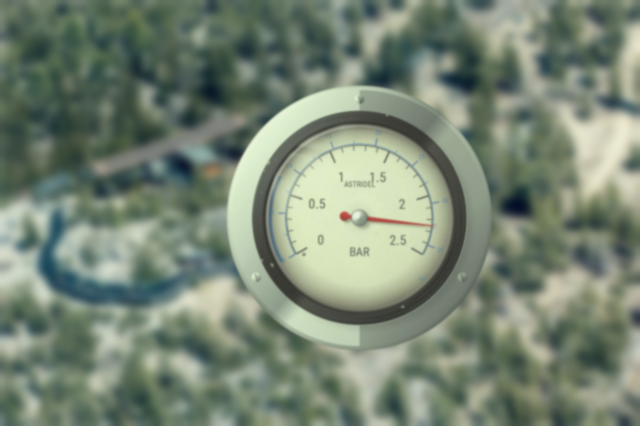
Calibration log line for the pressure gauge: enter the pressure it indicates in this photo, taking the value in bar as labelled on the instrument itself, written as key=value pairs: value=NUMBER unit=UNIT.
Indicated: value=2.25 unit=bar
